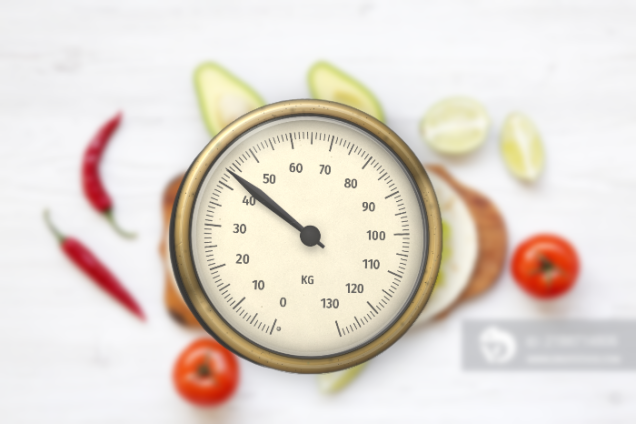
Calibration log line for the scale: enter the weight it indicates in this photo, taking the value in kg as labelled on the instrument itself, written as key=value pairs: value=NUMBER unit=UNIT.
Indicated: value=43 unit=kg
